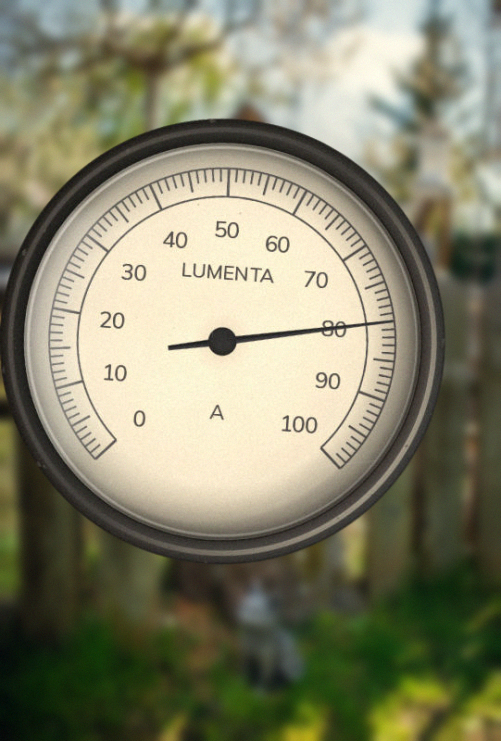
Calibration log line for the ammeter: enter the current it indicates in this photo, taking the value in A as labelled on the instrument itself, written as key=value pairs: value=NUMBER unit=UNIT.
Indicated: value=80 unit=A
